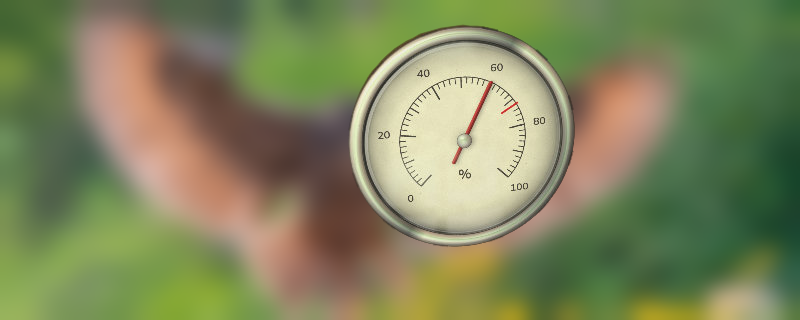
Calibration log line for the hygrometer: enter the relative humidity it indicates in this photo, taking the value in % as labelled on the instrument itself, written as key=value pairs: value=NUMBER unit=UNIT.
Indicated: value=60 unit=%
